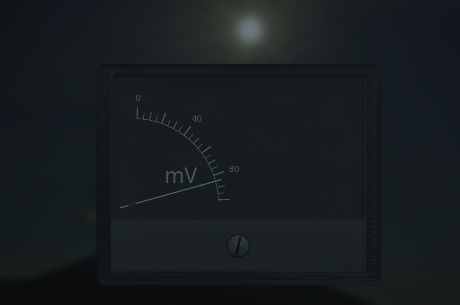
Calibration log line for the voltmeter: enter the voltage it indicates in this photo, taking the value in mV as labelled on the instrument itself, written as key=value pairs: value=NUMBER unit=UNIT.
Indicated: value=85 unit=mV
